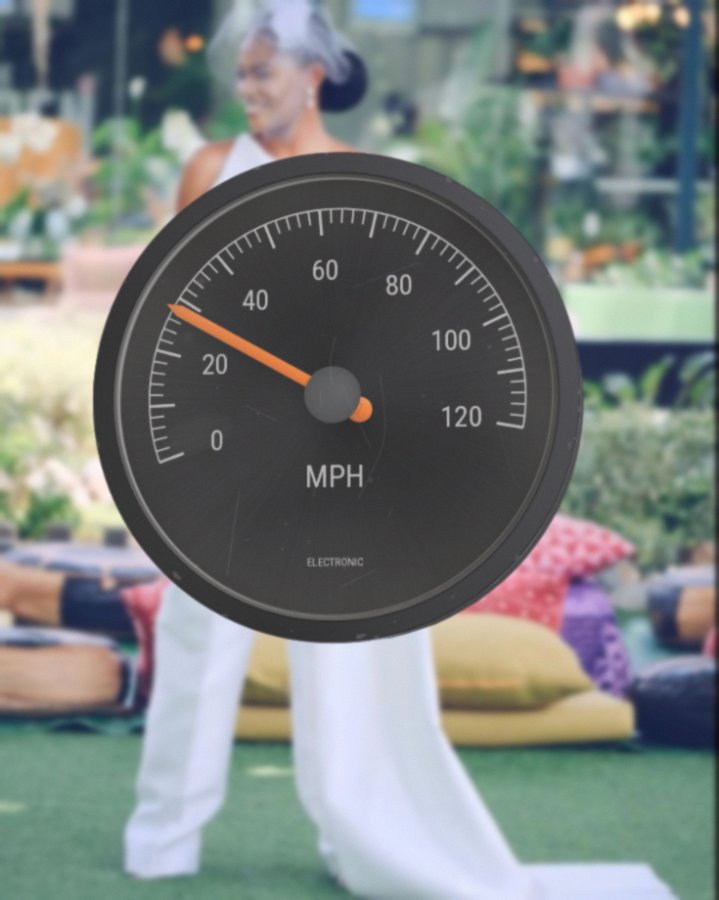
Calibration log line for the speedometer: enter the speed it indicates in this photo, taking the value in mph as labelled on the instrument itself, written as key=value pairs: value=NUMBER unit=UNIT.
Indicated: value=28 unit=mph
